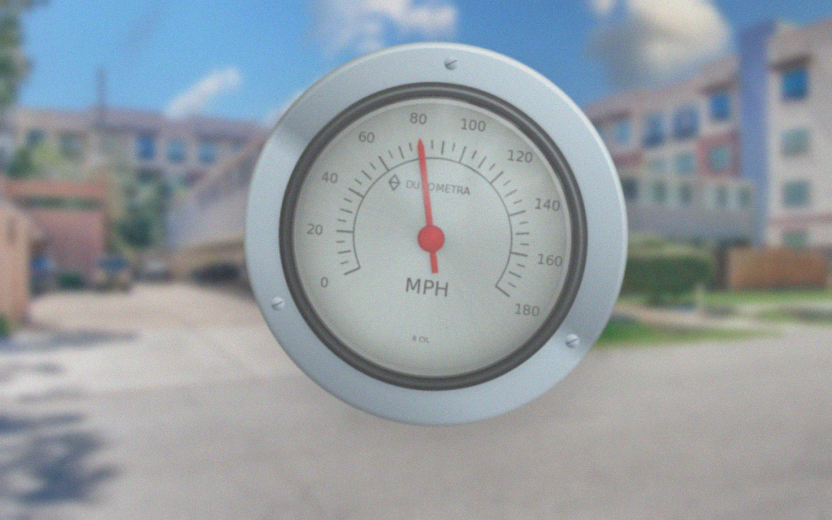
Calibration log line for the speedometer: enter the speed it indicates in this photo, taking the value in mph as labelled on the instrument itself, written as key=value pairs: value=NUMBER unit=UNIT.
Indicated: value=80 unit=mph
